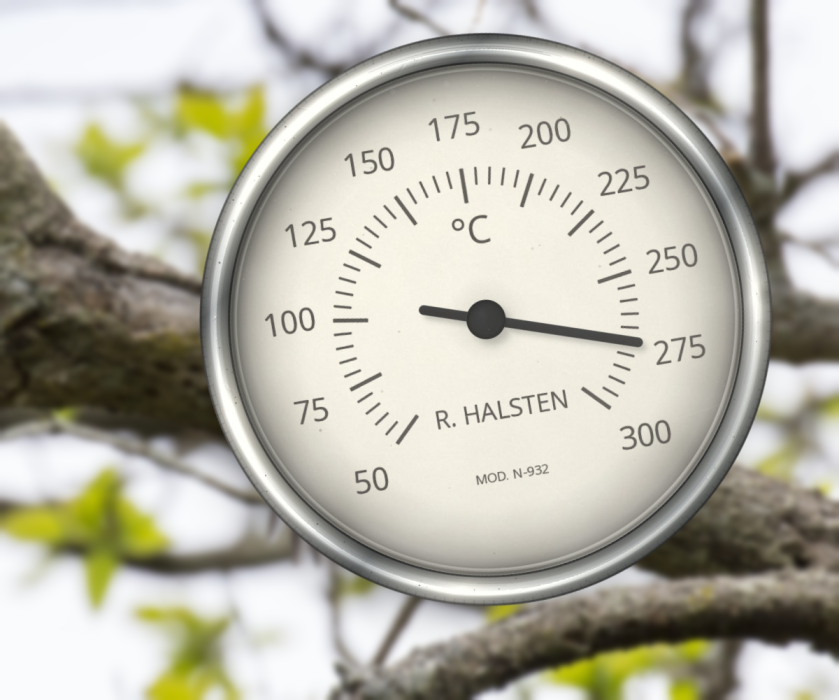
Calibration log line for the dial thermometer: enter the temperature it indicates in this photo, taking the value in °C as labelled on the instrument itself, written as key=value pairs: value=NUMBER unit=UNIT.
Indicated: value=275 unit=°C
